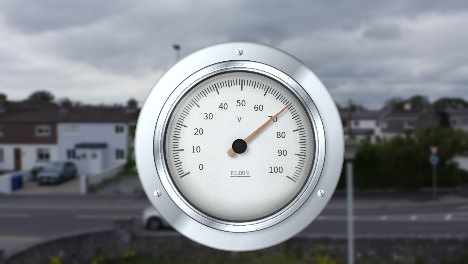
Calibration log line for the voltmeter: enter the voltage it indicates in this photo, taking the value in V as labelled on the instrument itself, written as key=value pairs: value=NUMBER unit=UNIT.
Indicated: value=70 unit=V
